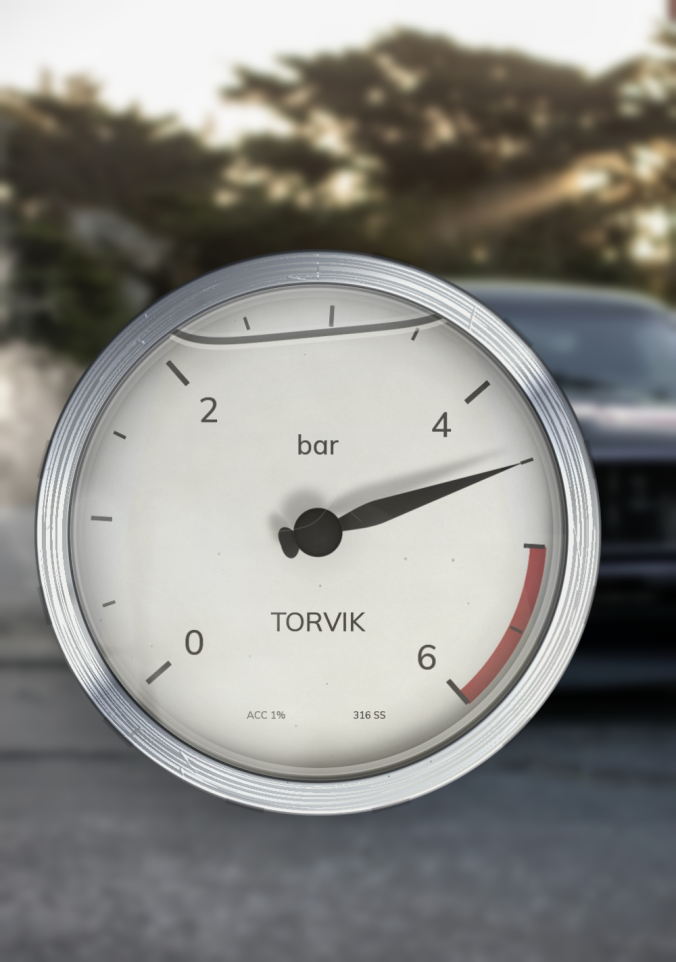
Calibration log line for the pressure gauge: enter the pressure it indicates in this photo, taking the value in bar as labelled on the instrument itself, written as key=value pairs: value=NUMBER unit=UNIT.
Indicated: value=4.5 unit=bar
